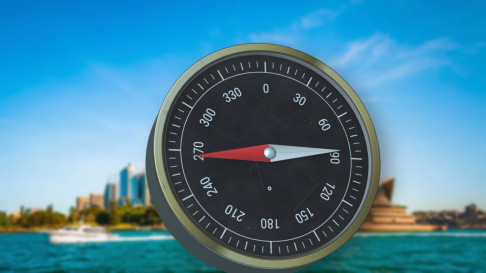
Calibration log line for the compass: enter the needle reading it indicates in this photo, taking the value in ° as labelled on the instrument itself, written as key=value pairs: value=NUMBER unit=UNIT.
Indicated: value=265 unit=°
